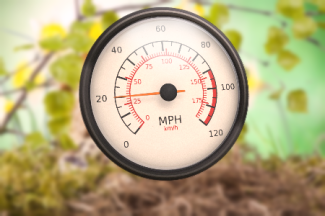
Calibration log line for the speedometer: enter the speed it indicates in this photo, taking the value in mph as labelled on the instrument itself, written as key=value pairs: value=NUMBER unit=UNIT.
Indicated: value=20 unit=mph
